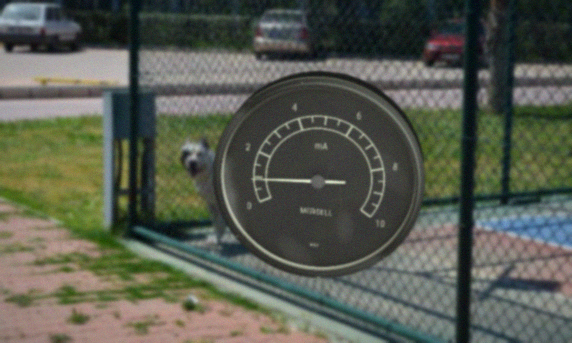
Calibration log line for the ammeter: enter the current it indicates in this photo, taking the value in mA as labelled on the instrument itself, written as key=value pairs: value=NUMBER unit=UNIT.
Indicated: value=1 unit=mA
